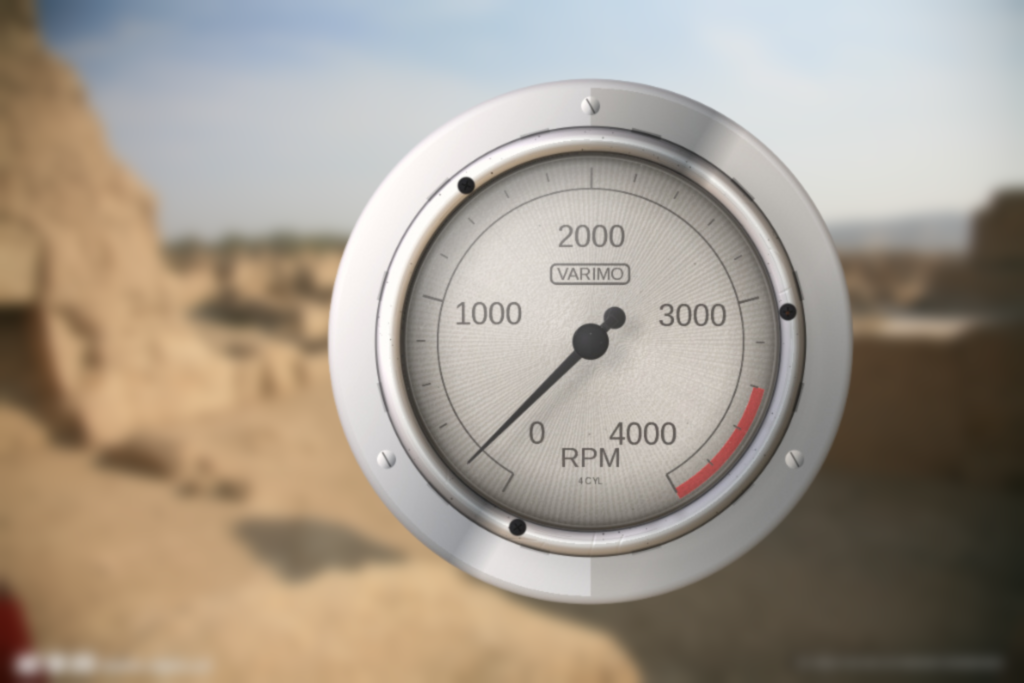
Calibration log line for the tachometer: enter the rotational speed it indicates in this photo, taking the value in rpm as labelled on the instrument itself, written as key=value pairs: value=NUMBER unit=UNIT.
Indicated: value=200 unit=rpm
